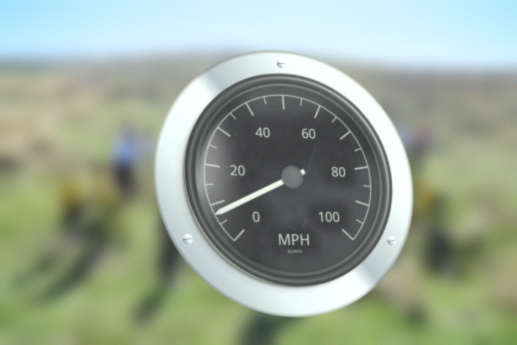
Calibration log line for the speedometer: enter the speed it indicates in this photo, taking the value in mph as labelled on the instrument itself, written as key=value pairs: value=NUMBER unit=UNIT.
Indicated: value=7.5 unit=mph
